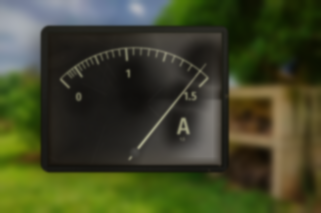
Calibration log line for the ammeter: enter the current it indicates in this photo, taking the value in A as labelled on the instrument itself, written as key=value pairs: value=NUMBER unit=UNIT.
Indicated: value=1.45 unit=A
